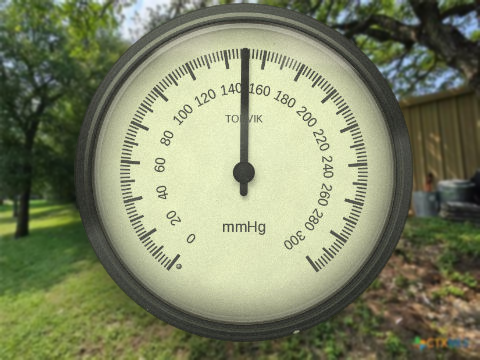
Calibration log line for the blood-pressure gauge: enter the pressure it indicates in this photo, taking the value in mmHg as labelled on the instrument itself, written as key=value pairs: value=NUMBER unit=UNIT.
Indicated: value=150 unit=mmHg
